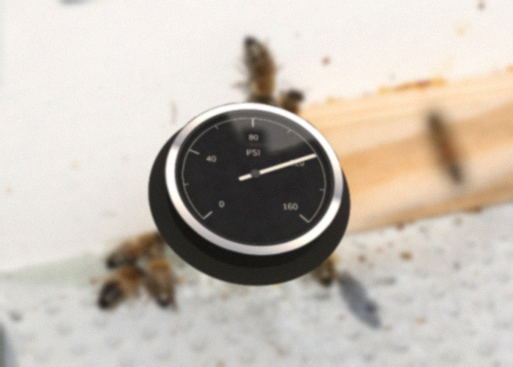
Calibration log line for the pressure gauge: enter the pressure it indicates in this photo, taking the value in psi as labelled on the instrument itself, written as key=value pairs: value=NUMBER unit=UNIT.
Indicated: value=120 unit=psi
